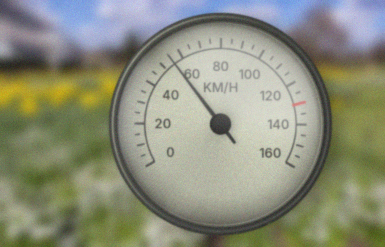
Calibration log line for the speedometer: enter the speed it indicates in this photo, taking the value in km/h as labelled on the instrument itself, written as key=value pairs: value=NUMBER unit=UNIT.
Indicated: value=55 unit=km/h
